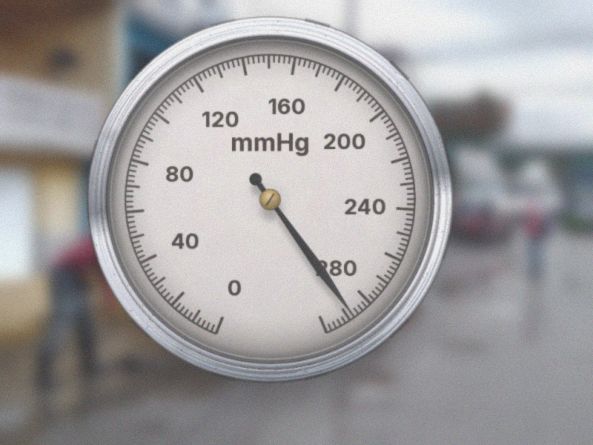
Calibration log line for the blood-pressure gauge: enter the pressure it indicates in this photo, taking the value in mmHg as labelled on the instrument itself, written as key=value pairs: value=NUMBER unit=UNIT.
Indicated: value=288 unit=mmHg
